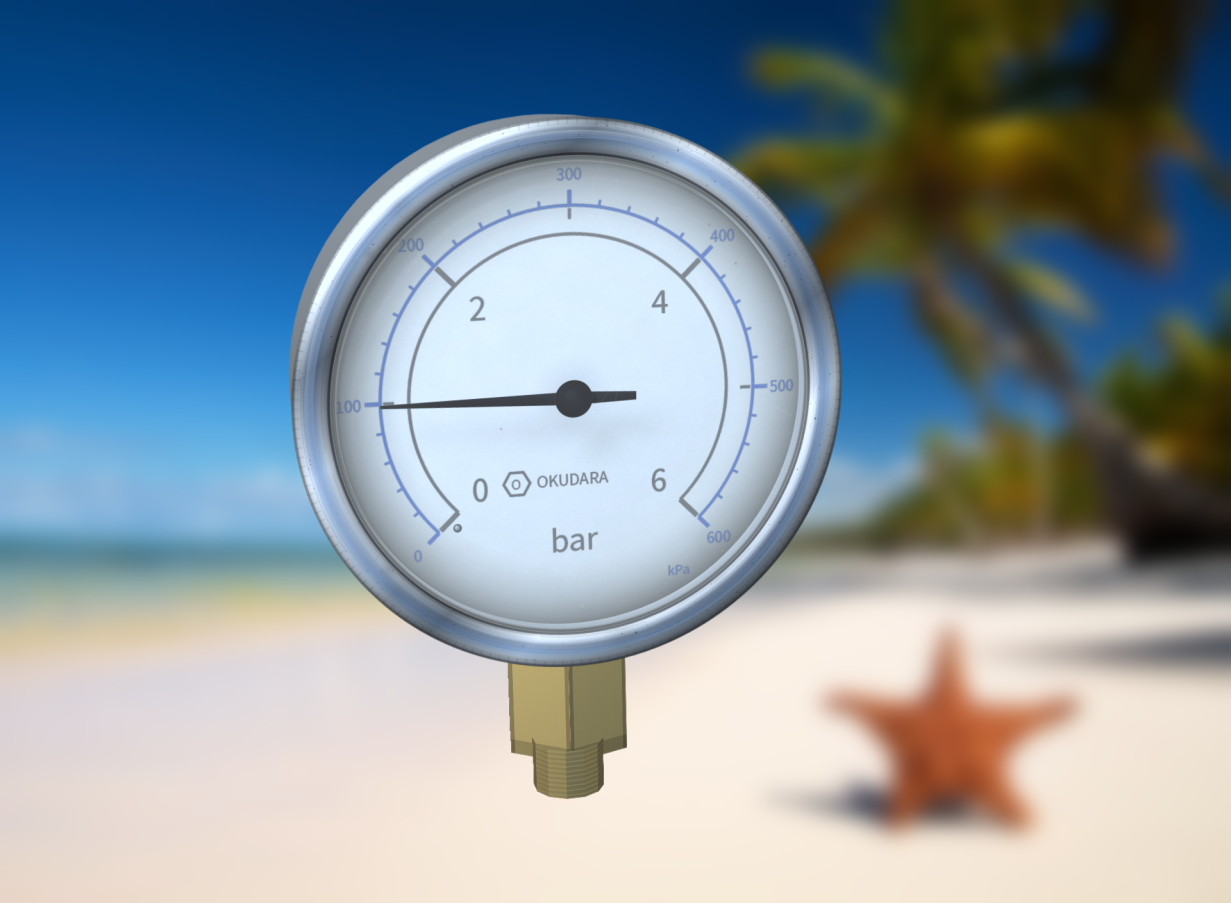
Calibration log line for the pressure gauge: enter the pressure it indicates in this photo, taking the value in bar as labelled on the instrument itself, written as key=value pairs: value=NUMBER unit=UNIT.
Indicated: value=1 unit=bar
